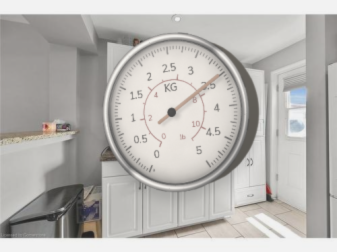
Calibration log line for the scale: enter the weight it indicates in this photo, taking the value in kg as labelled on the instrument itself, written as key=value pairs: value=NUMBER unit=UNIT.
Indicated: value=3.5 unit=kg
